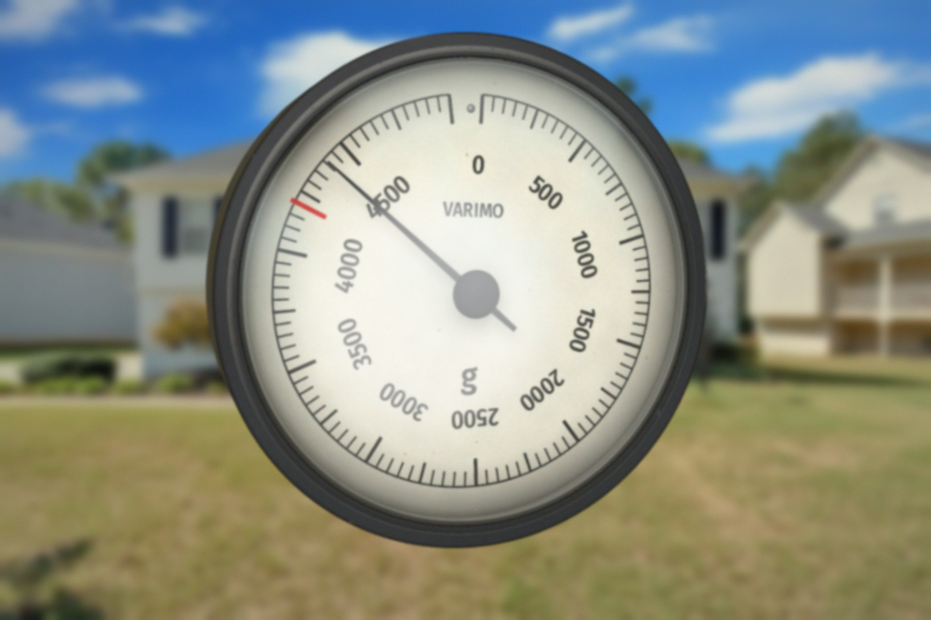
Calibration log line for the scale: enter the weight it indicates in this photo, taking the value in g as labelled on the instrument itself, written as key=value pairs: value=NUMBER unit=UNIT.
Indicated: value=4400 unit=g
